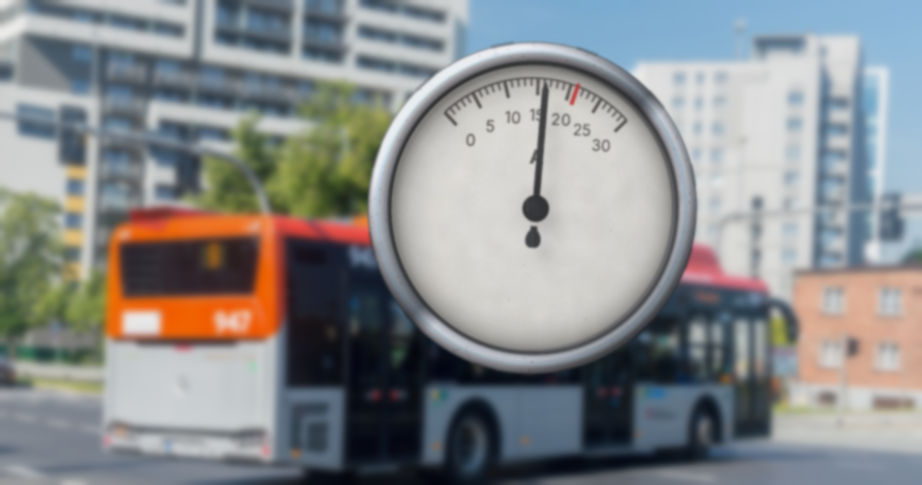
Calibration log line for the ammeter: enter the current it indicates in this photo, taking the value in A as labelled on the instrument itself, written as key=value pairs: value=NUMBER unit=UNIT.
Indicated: value=16 unit=A
